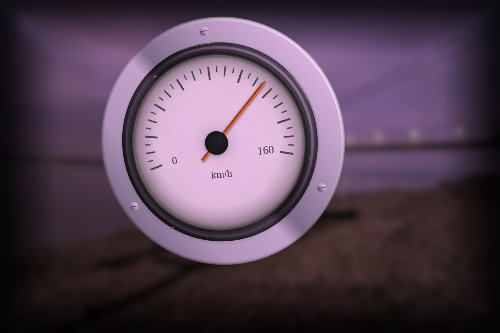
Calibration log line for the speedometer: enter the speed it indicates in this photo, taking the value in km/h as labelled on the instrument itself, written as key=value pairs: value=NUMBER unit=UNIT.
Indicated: value=115 unit=km/h
